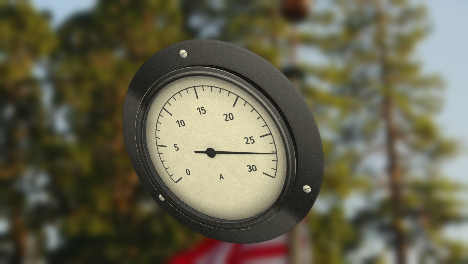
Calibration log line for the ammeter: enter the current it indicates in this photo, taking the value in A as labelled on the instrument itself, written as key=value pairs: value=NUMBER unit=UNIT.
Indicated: value=27 unit=A
